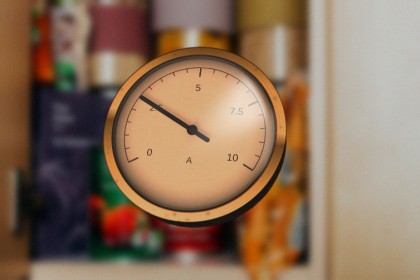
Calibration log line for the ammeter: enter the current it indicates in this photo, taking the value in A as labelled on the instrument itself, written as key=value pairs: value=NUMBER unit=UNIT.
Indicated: value=2.5 unit=A
